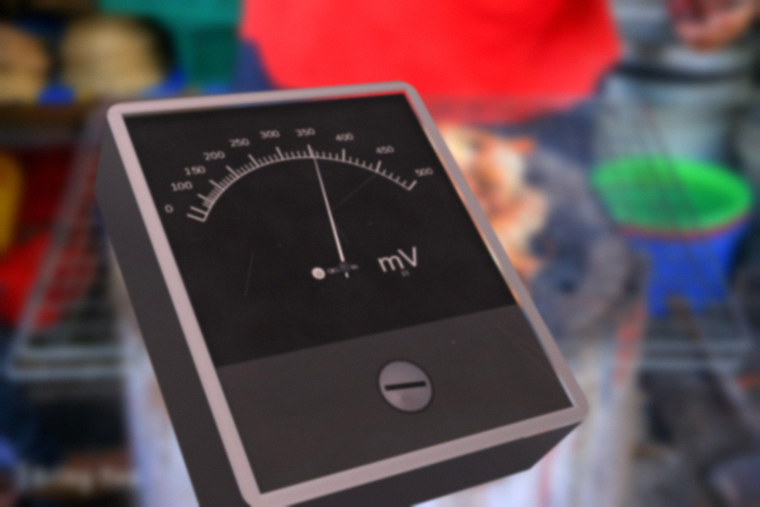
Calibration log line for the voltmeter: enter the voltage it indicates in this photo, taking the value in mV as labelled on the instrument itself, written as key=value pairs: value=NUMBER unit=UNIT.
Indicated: value=350 unit=mV
